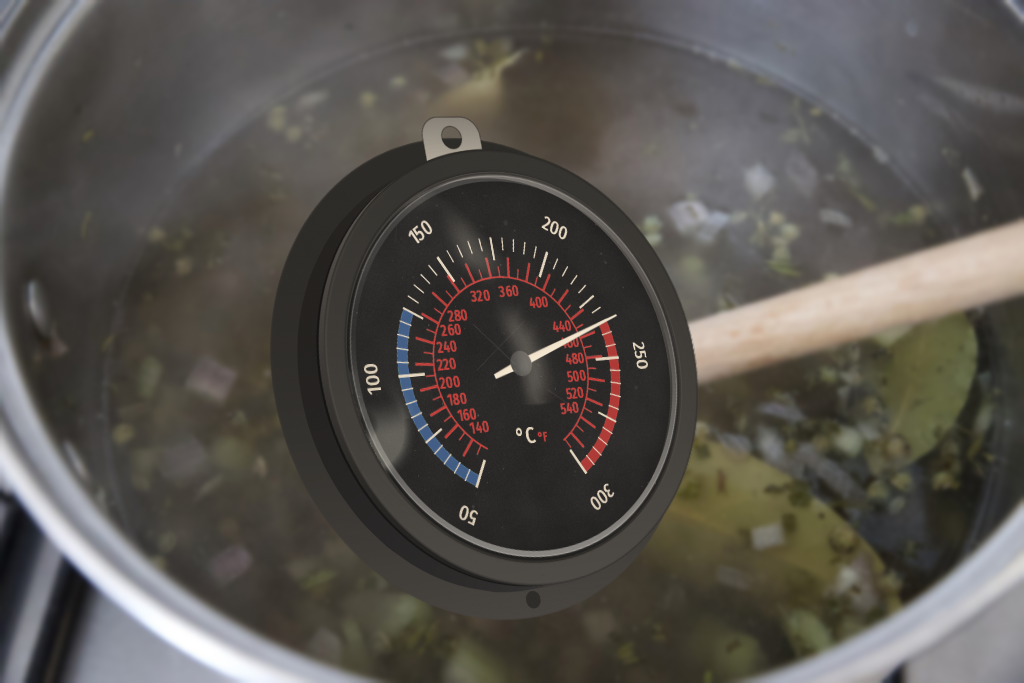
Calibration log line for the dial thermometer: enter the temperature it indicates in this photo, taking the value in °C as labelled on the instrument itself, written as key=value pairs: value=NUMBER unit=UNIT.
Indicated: value=235 unit=°C
